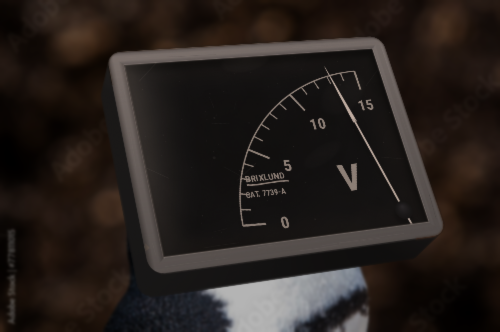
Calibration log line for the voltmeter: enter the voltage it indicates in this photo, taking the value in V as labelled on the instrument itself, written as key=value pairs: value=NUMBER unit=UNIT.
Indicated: value=13 unit=V
